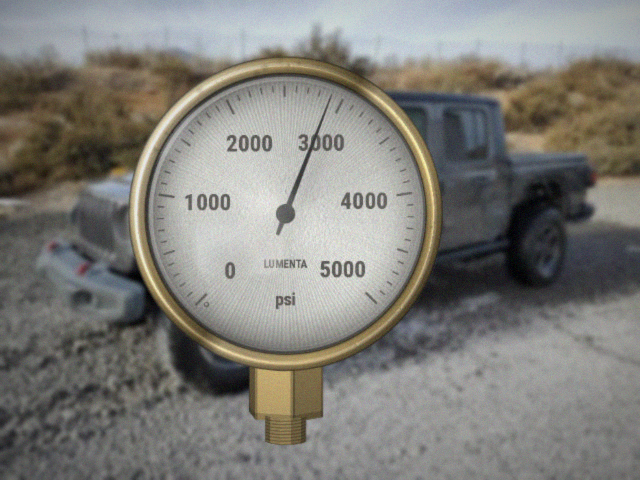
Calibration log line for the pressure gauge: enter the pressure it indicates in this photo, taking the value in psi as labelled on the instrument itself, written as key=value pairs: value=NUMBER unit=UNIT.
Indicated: value=2900 unit=psi
